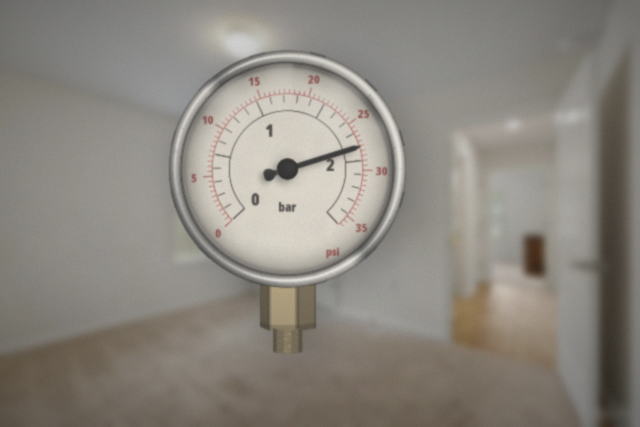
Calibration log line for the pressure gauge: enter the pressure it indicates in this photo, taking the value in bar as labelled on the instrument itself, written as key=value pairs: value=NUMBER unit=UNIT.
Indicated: value=1.9 unit=bar
